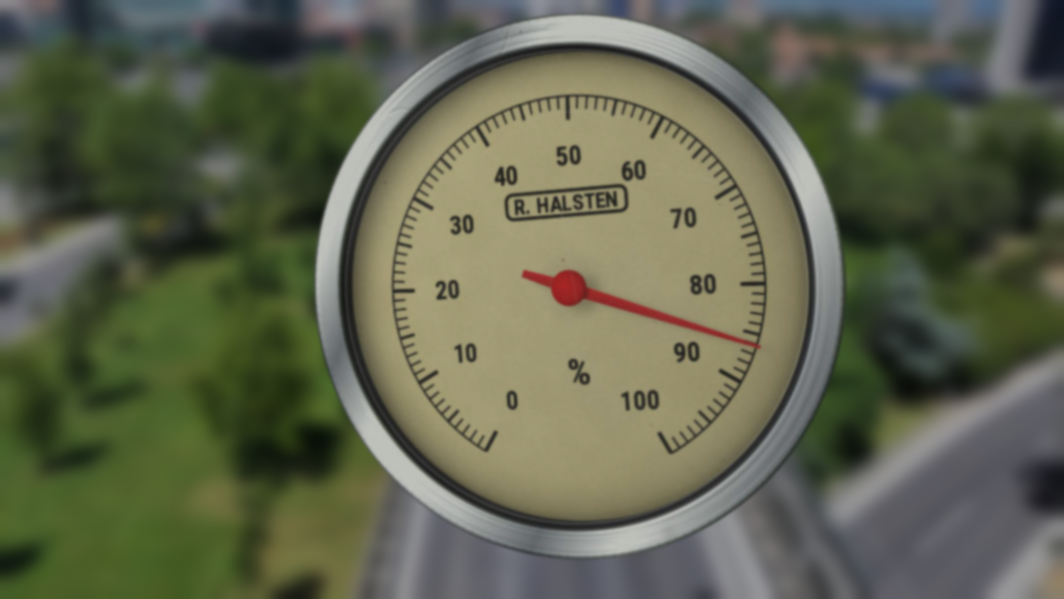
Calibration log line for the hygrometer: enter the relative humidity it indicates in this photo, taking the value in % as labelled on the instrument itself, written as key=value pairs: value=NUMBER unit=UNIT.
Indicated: value=86 unit=%
